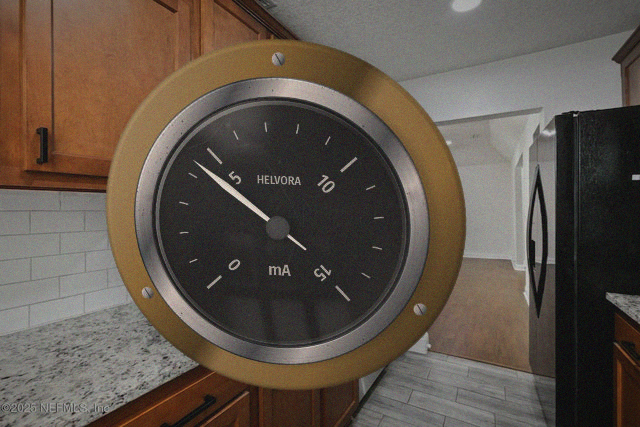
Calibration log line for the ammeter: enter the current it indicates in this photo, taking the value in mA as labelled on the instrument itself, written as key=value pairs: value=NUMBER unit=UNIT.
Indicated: value=4.5 unit=mA
